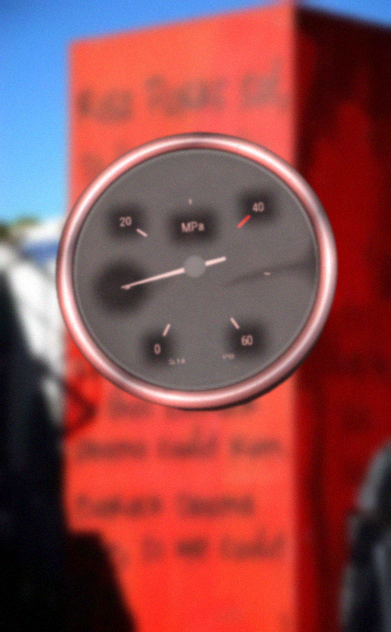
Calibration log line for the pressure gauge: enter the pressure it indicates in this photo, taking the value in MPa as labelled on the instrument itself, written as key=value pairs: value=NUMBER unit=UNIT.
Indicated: value=10 unit=MPa
